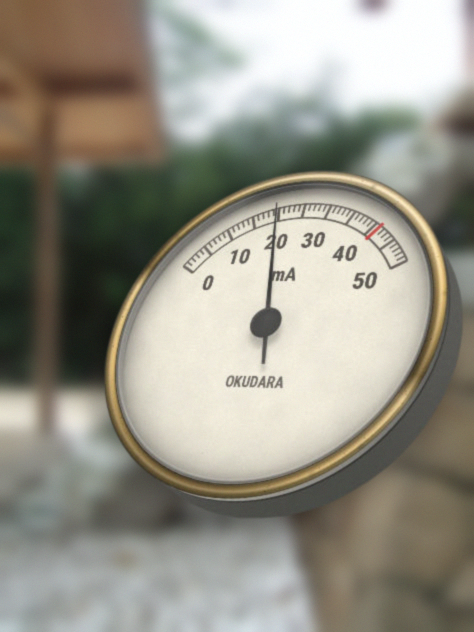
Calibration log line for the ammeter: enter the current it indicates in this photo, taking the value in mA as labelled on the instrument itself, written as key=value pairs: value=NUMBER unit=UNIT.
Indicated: value=20 unit=mA
